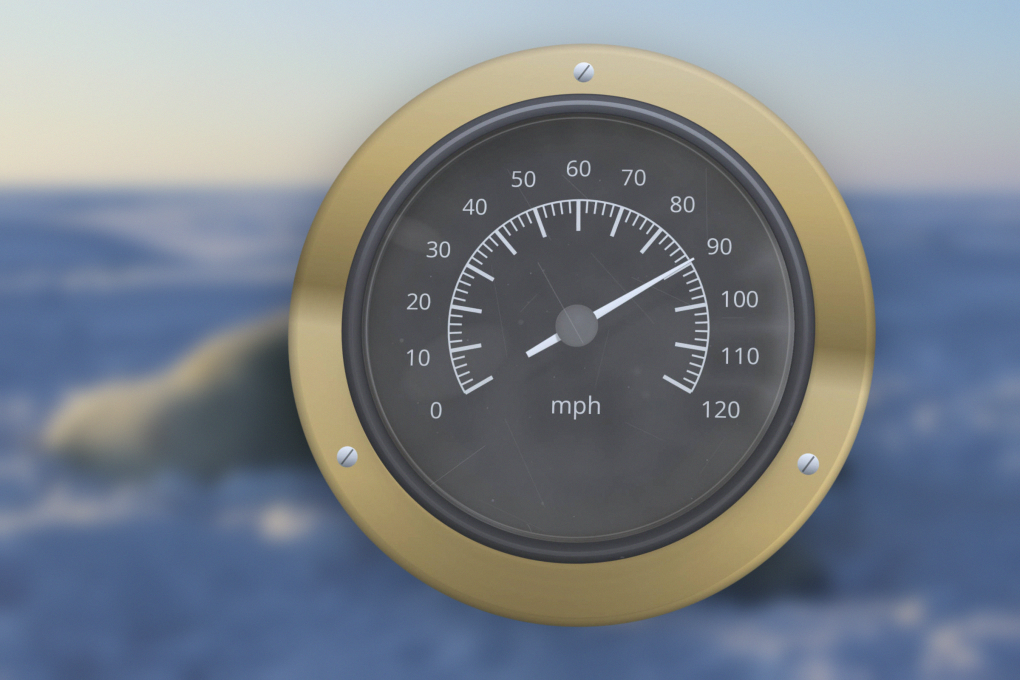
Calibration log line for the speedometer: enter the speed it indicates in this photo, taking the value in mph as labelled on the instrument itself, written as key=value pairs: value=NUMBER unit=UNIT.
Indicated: value=90 unit=mph
